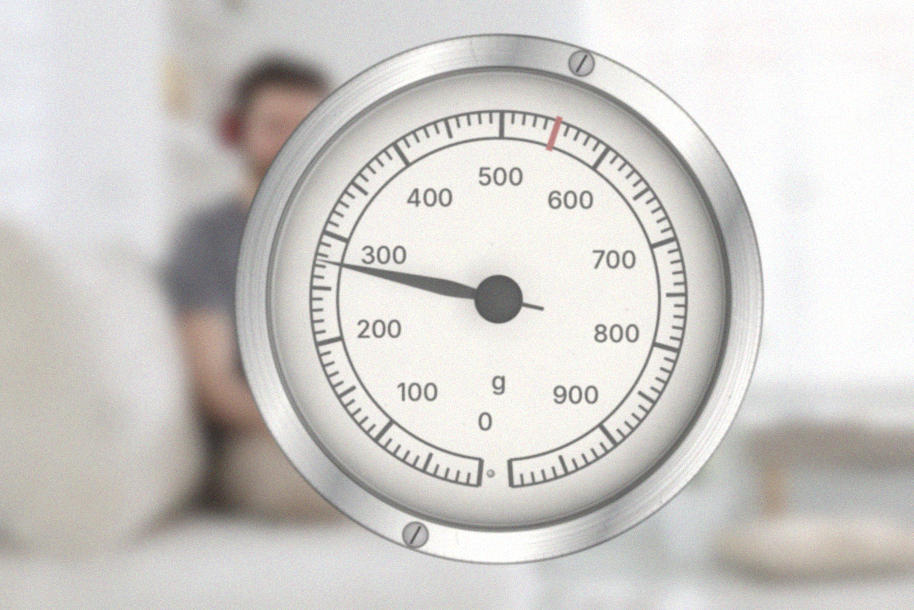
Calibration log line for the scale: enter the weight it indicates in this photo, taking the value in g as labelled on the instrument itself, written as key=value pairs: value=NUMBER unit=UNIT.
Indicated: value=275 unit=g
